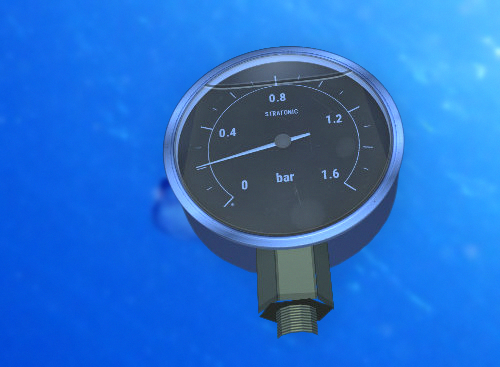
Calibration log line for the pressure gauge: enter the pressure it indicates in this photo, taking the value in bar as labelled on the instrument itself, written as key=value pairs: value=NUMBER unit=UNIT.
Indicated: value=0.2 unit=bar
